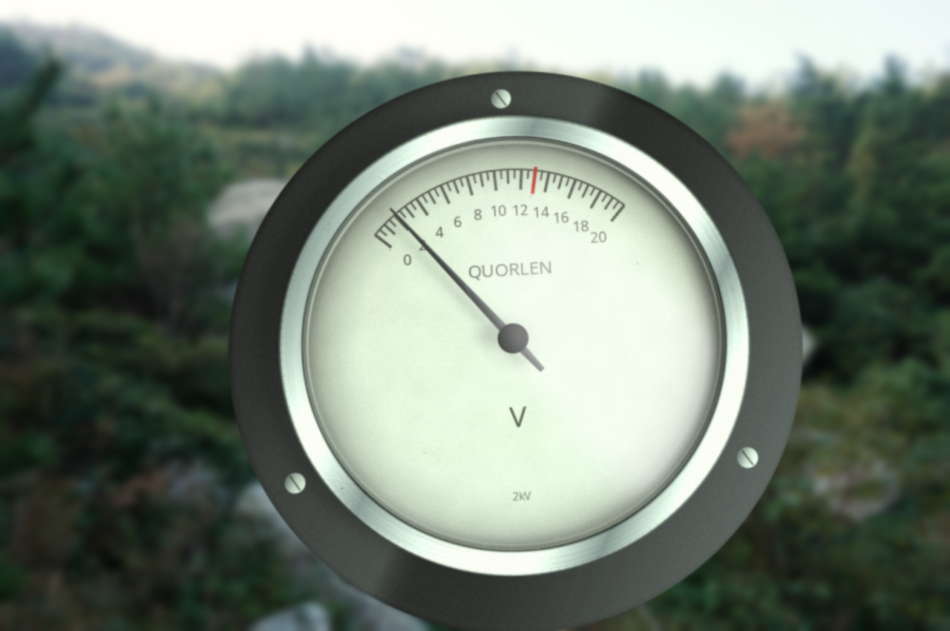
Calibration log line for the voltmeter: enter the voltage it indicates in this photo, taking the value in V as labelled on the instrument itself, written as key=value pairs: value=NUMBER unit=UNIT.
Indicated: value=2 unit=V
